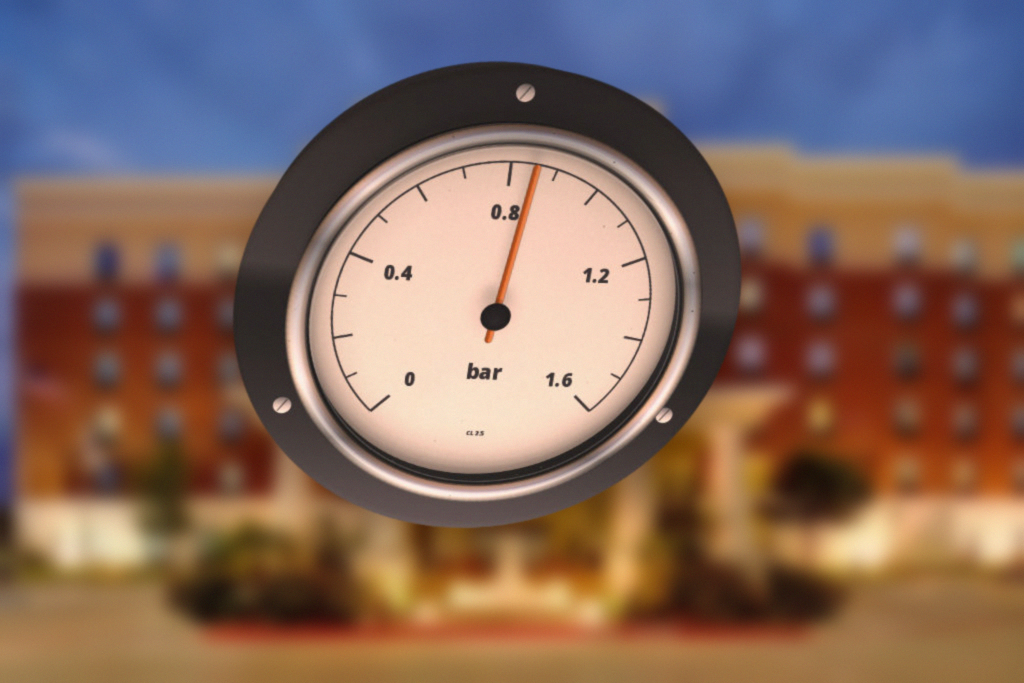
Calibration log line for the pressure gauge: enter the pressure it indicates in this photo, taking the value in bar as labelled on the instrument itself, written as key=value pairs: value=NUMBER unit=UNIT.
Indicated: value=0.85 unit=bar
